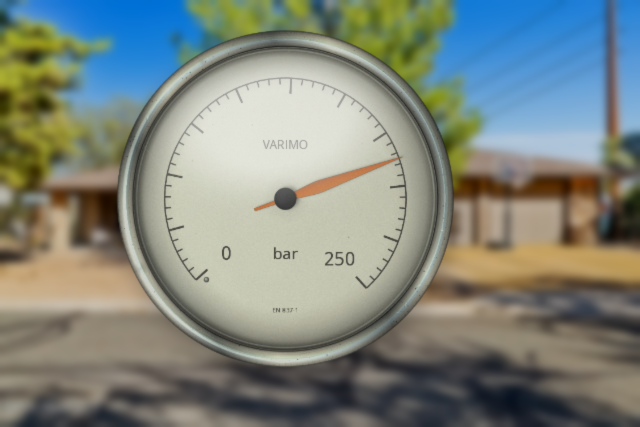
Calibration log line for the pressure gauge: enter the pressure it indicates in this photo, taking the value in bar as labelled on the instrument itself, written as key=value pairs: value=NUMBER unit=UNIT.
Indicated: value=187.5 unit=bar
